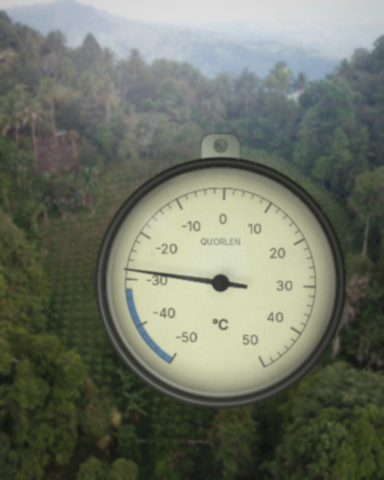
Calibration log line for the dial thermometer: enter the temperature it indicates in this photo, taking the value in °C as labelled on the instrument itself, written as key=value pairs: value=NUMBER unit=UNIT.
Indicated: value=-28 unit=°C
